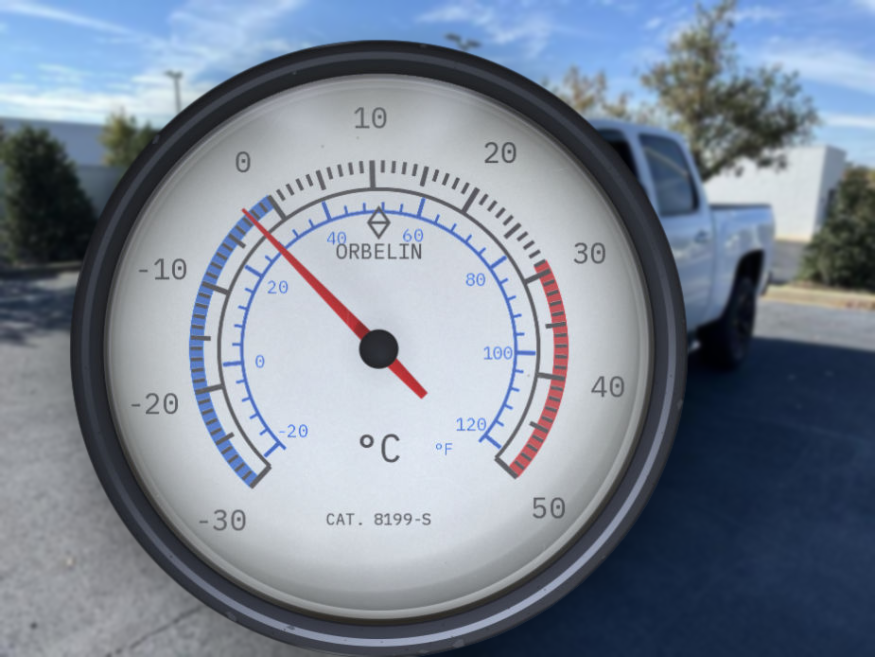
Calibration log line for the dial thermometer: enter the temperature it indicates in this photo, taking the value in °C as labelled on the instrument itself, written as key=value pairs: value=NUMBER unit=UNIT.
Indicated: value=-2.5 unit=°C
